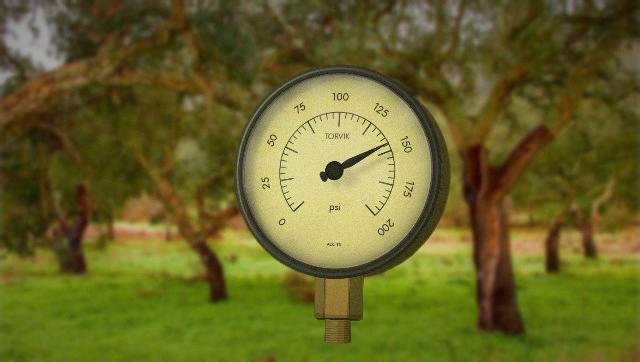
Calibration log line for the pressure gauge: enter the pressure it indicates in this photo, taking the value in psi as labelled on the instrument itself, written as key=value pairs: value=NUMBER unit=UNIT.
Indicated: value=145 unit=psi
